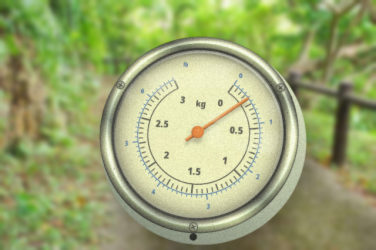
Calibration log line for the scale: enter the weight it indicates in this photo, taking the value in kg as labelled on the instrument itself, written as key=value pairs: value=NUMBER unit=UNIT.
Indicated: value=0.2 unit=kg
